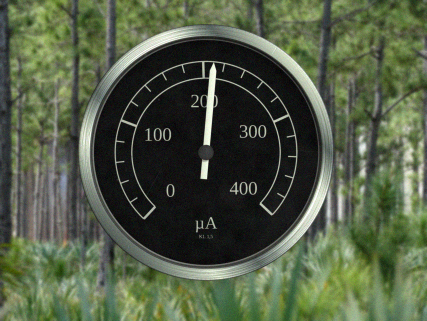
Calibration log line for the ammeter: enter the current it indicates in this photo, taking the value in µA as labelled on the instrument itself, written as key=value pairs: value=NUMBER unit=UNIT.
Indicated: value=210 unit=µA
